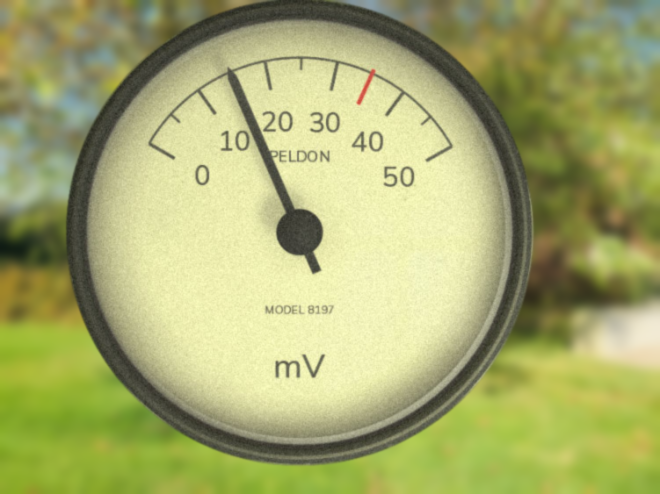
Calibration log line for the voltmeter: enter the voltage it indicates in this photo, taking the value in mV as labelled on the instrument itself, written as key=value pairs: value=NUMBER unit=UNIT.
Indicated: value=15 unit=mV
